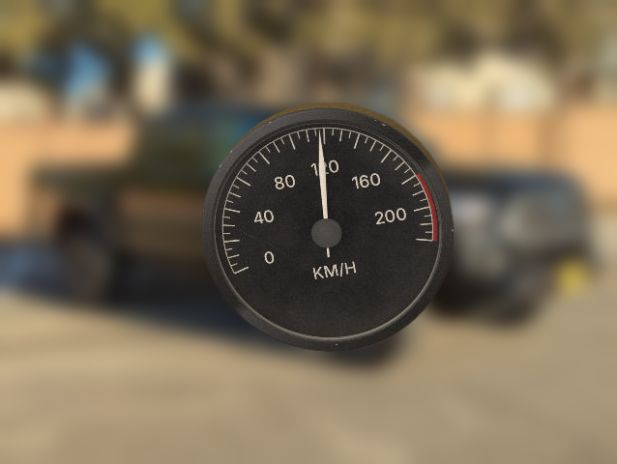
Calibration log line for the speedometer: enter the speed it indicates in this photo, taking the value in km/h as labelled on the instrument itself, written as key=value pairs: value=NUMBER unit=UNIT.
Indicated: value=117.5 unit=km/h
